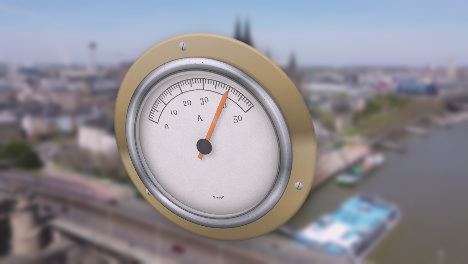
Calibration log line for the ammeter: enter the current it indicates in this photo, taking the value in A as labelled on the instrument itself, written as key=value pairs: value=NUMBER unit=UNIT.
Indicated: value=40 unit=A
